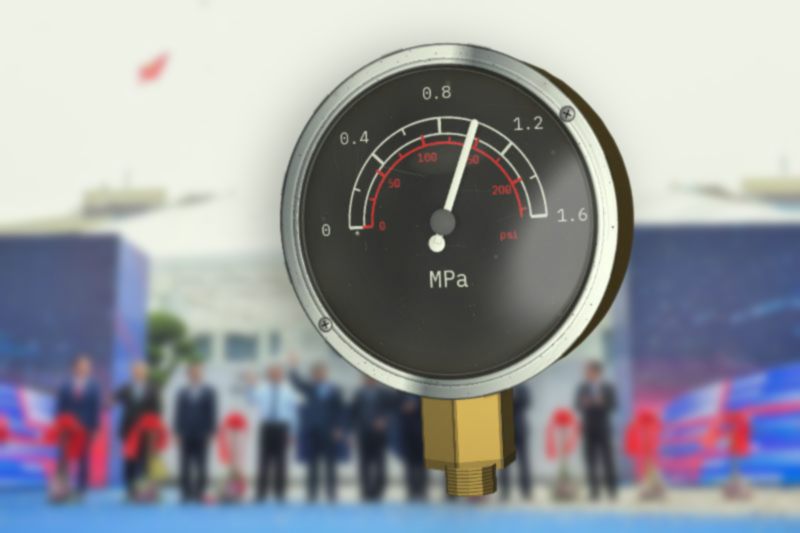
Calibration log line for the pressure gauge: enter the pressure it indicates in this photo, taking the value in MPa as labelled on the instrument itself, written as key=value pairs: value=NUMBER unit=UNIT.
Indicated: value=1 unit=MPa
